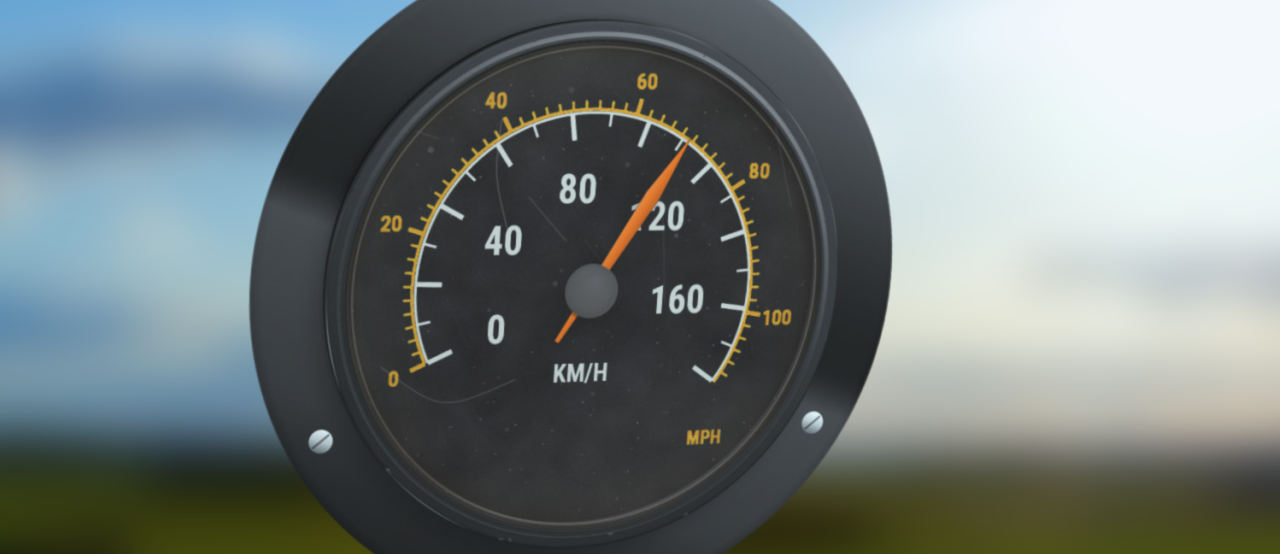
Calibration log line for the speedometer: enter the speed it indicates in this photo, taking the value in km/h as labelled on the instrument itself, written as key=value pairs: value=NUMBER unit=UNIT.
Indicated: value=110 unit=km/h
